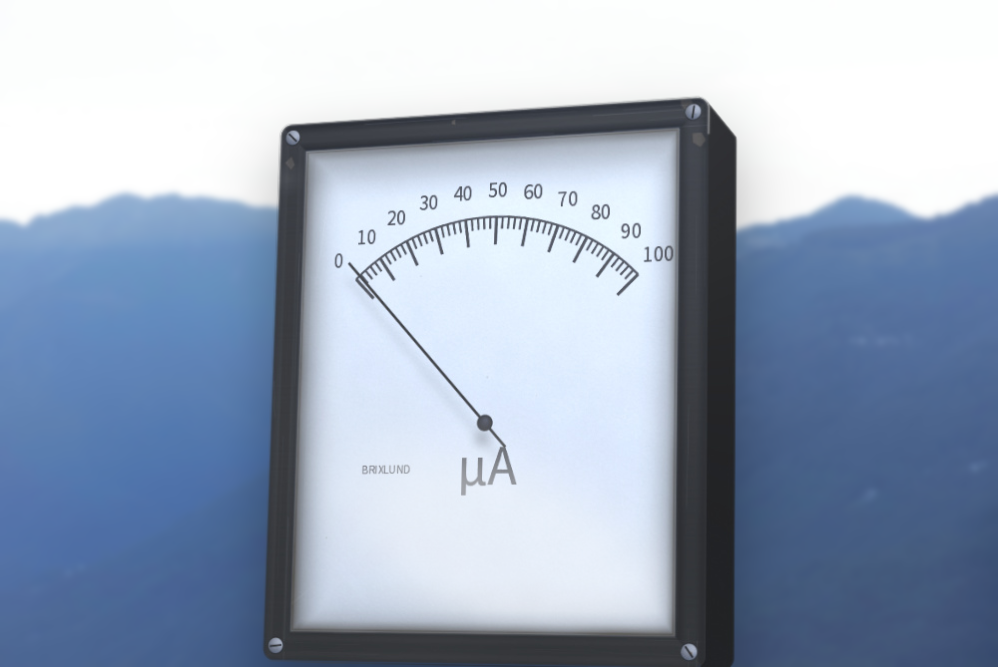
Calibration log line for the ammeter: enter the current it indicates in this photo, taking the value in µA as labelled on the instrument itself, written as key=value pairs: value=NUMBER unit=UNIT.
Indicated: value=2 unit=µA
